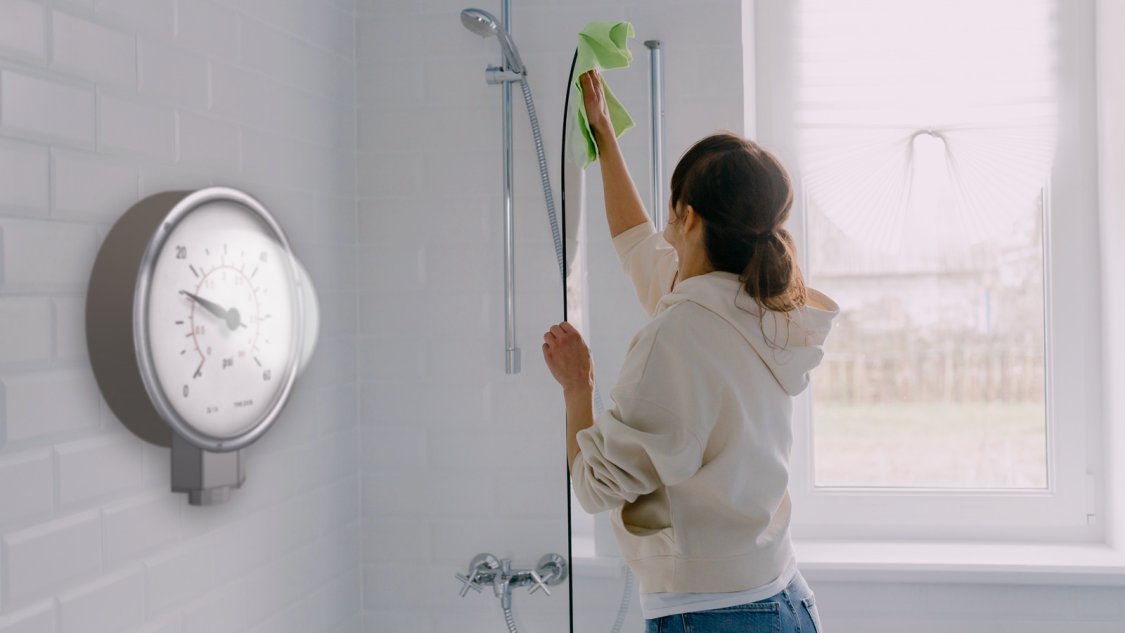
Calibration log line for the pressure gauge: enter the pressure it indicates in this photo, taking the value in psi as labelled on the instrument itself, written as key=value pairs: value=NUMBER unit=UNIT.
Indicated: value=15 unit=psi
